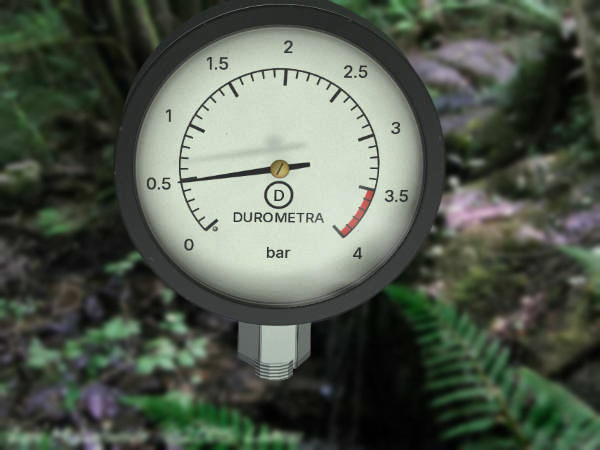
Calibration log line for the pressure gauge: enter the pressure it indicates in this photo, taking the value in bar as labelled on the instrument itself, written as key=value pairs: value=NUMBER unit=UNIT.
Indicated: value=0.5 unit=bar
